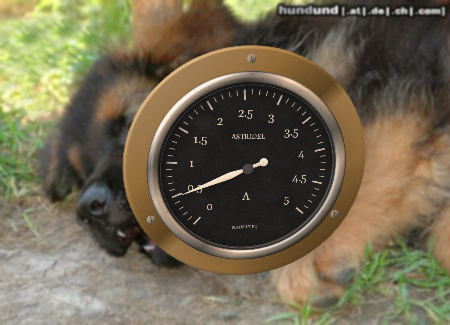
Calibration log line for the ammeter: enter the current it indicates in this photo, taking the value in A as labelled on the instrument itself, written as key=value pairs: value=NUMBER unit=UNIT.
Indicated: value=0.5 unit=A
